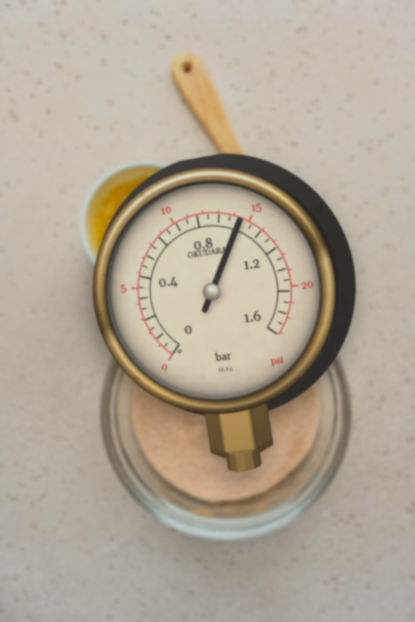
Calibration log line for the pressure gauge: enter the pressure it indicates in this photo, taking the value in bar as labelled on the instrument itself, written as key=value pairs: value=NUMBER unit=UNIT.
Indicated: value=1 unit=bar
